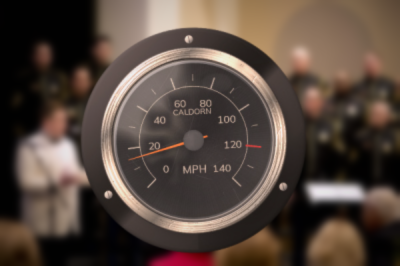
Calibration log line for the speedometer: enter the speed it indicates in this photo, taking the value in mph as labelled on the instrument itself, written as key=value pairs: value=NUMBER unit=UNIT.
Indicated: value=15 unit=mph
